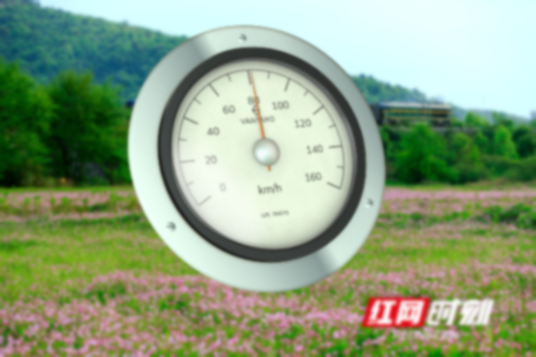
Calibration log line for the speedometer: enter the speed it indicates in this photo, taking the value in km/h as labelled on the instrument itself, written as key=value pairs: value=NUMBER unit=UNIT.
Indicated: value=80 unit=km/h
